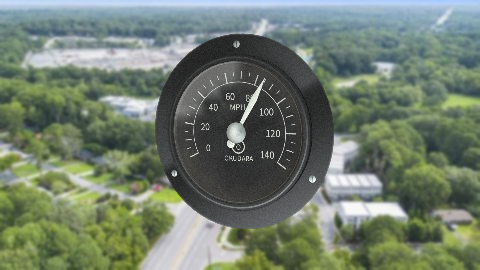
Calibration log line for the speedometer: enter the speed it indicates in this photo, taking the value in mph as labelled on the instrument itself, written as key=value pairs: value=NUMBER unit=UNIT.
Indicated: value=85 unit=mph
